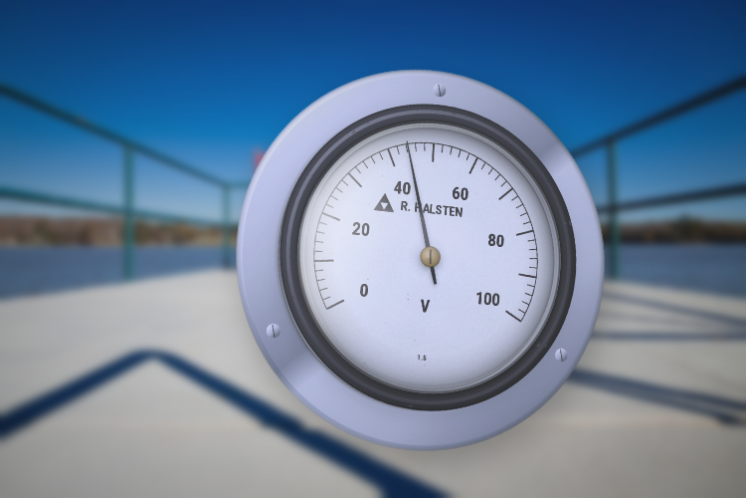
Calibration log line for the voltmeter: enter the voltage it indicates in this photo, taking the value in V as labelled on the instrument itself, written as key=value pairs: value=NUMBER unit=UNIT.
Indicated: value=44 unit=V
